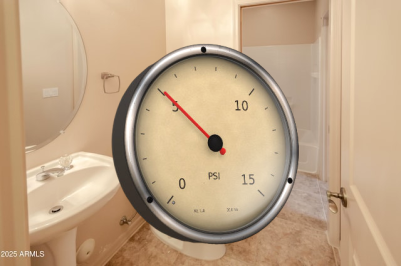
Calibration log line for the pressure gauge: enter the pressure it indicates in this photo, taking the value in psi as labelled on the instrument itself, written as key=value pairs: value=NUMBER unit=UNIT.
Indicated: value=5 unit=psi
